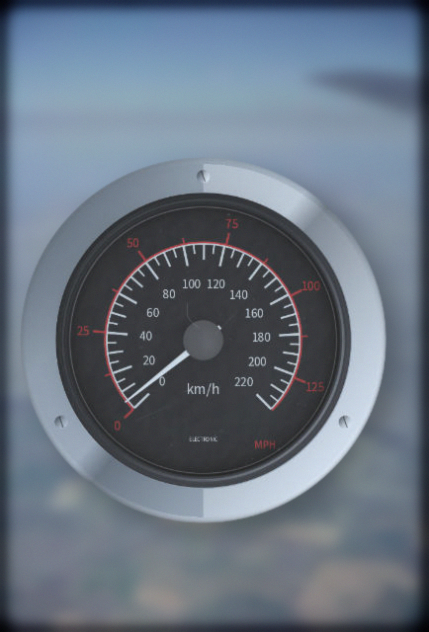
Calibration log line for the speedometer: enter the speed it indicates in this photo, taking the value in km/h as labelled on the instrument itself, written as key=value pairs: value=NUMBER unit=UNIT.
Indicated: value=5 unit=km/h
